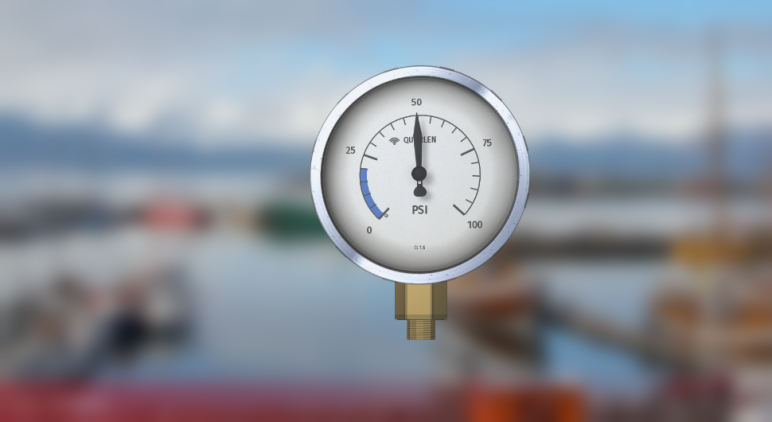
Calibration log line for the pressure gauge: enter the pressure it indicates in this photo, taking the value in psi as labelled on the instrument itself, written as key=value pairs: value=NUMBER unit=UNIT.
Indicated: value=50 unit=psi
